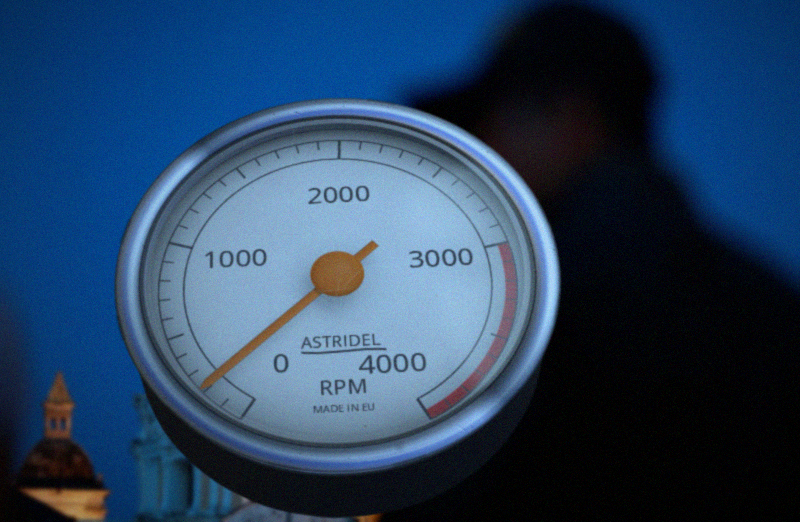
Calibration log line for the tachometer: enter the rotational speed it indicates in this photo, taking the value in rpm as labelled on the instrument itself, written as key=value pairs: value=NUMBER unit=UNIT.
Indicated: value=200 unit=rpm
